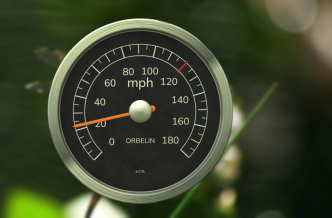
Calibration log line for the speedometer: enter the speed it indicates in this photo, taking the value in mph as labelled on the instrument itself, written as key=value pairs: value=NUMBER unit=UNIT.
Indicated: value=22.5 unit=mph
